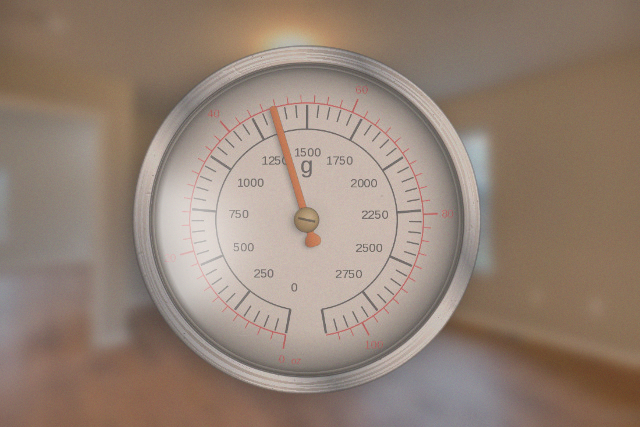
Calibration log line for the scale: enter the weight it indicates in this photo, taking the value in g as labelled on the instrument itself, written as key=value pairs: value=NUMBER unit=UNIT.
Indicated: value=1350 unit=g
